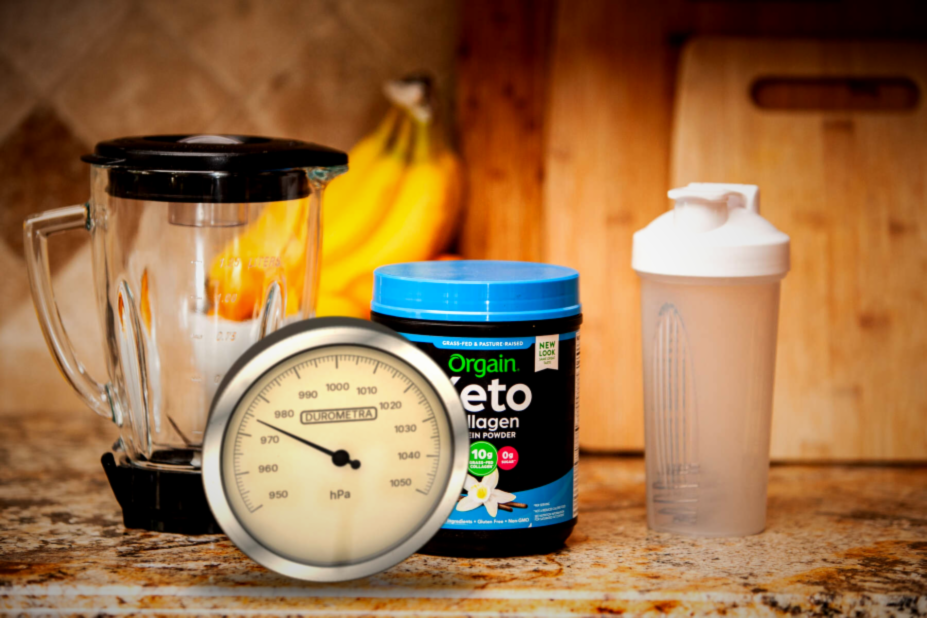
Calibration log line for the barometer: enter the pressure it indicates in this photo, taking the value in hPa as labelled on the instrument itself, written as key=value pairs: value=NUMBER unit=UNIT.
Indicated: value=975 unit=hPa
